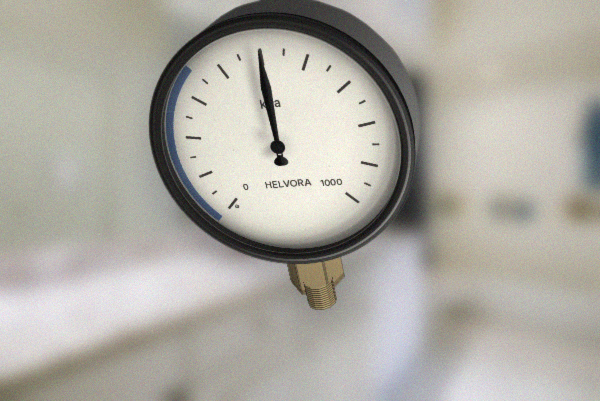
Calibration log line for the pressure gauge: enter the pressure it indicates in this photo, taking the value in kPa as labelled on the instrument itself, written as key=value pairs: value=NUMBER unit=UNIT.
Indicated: value=500 unit=kPa
